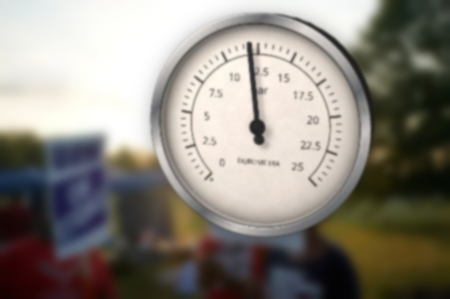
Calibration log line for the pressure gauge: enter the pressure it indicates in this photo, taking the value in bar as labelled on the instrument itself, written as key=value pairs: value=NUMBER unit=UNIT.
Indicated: value=12 unit=bar
